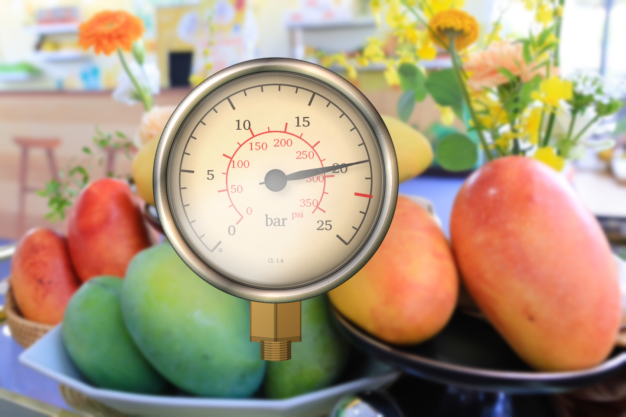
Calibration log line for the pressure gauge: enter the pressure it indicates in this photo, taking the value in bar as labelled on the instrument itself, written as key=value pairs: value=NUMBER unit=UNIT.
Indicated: value=20 unit=bar
